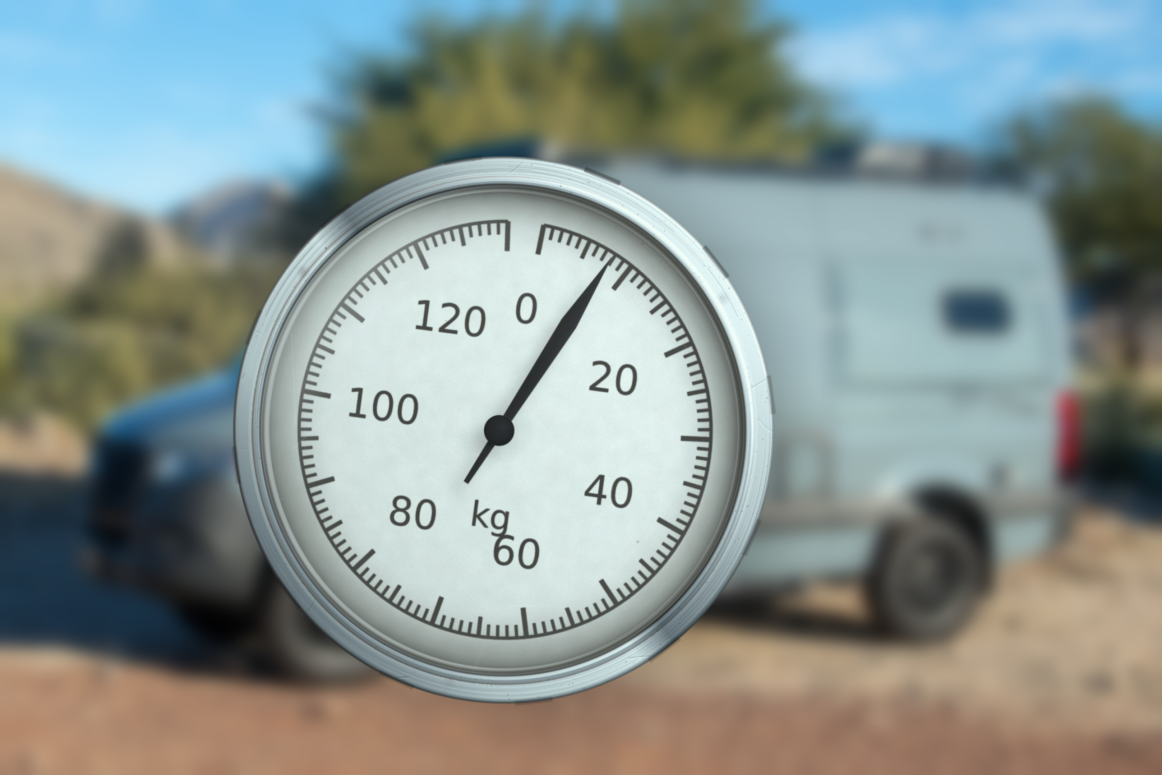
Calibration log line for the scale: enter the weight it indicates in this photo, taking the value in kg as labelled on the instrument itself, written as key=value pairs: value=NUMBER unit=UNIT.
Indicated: value=8 unit=kg
